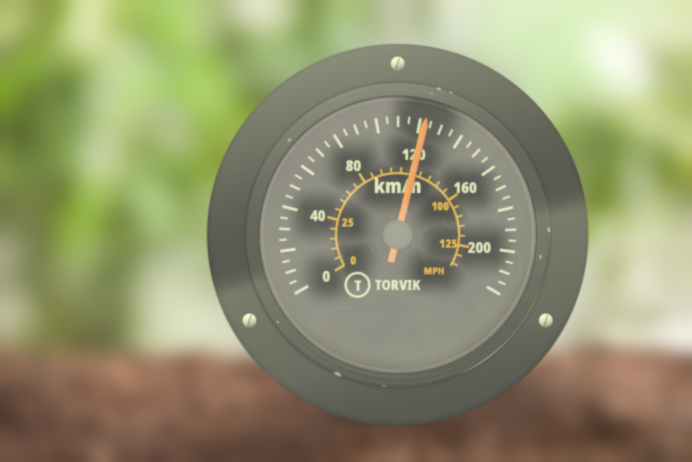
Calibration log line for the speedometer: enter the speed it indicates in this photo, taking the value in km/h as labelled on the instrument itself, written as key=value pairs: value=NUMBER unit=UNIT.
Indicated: value=122.5 unit=km/h
